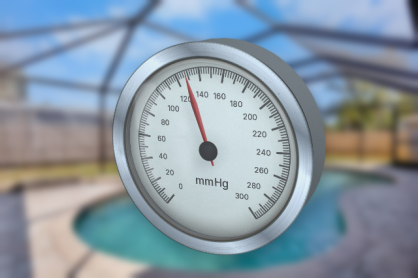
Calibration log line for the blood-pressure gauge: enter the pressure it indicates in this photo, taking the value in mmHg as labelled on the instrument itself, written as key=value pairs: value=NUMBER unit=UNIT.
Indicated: value=130 unit=mmHg
